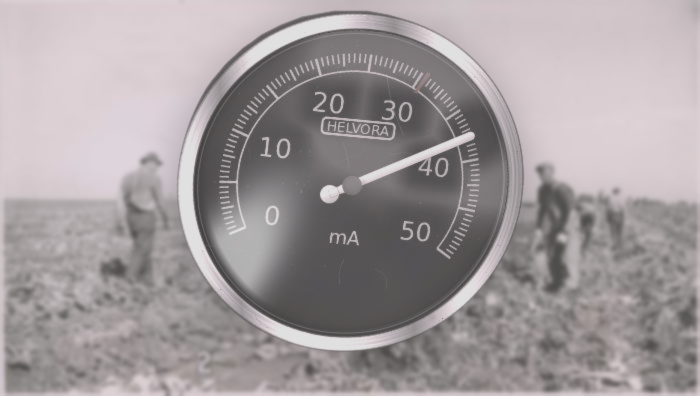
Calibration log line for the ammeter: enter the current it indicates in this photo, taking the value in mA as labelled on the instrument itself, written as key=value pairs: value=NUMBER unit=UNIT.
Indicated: value=37.5 unit=mA
